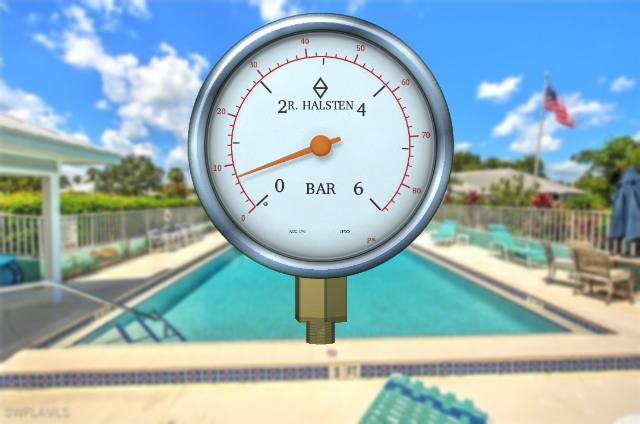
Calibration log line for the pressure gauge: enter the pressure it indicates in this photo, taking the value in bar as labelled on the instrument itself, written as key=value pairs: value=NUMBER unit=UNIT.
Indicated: value=0.5 unit=bar
